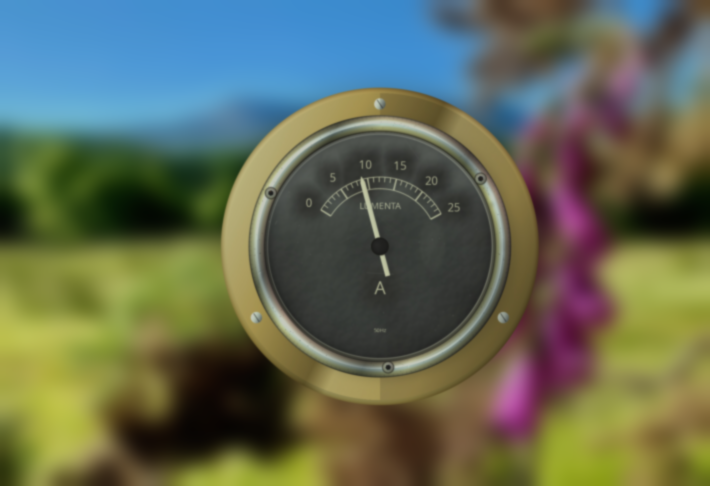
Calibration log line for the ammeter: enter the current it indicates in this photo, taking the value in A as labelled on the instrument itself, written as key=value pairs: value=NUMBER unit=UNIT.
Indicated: value=9 unit=A
